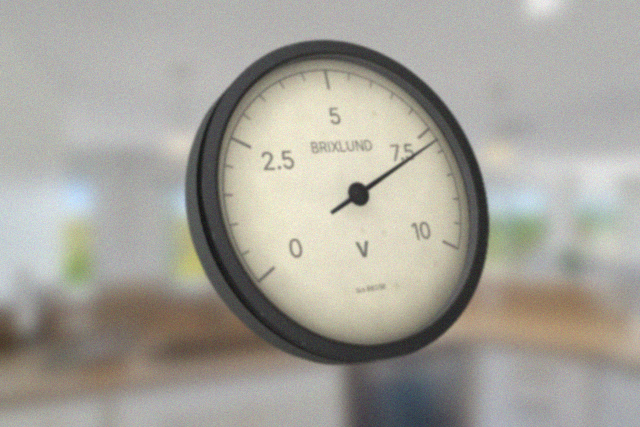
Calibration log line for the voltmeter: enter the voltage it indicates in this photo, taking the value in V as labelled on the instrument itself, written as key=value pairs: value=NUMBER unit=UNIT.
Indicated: value=7.75 unit=V
